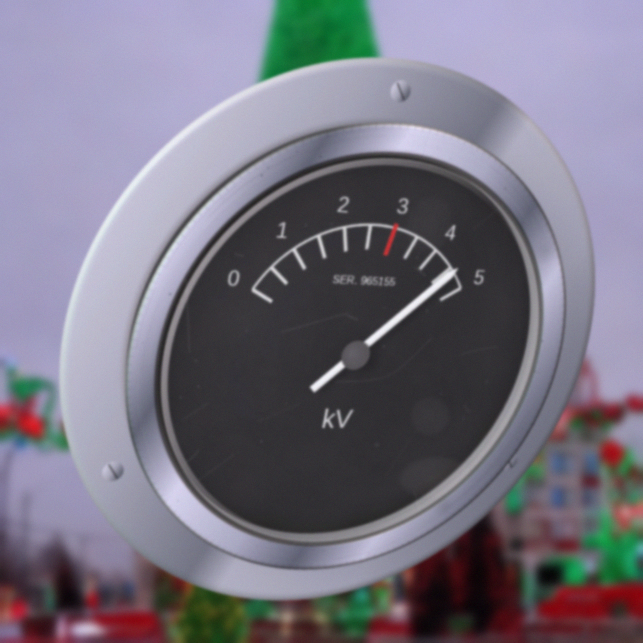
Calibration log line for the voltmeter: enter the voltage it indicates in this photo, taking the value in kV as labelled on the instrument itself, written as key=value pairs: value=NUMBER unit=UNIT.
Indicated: value=4.5 unit=kV
